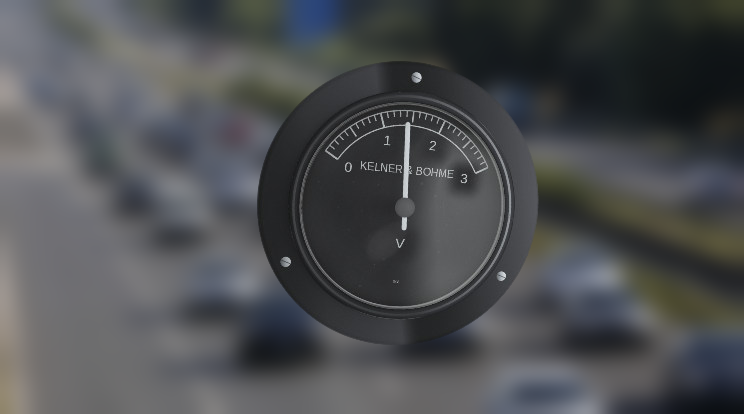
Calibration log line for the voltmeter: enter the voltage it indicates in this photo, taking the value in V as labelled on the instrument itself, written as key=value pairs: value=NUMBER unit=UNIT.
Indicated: value=1.4 unit=V
